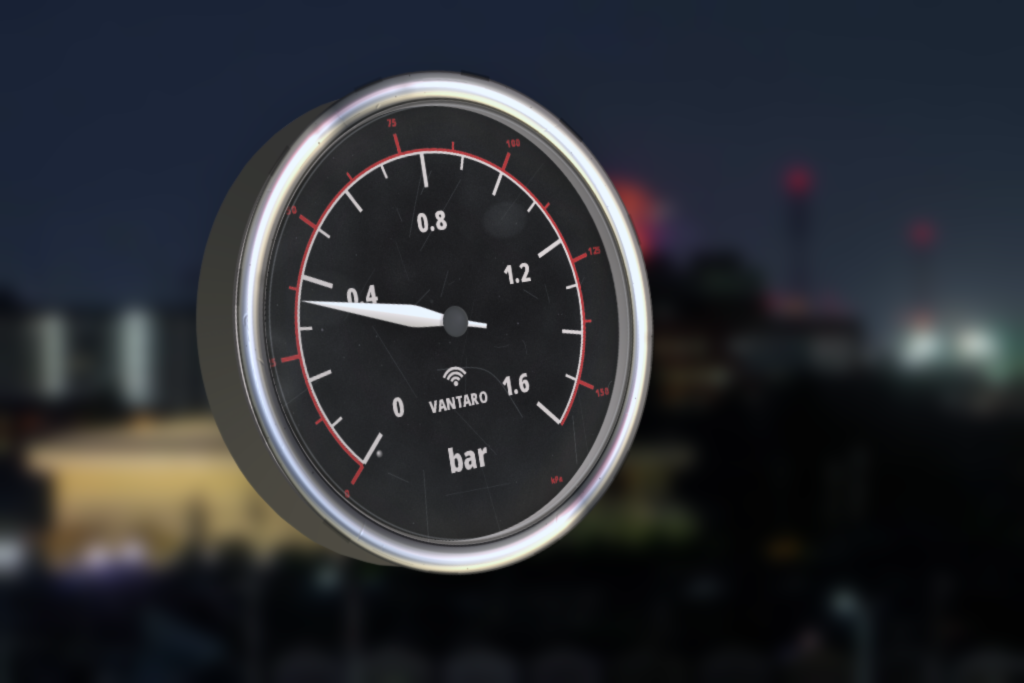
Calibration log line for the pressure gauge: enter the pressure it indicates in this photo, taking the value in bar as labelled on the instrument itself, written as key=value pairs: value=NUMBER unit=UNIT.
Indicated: value=0.35 unit=bar
